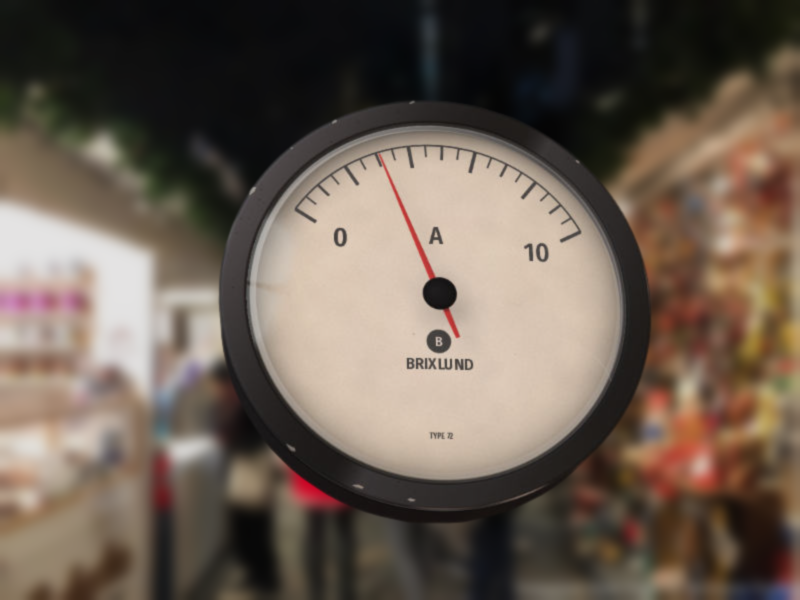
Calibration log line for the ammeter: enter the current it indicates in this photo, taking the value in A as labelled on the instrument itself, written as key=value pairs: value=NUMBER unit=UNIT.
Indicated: value=3 unit=A
